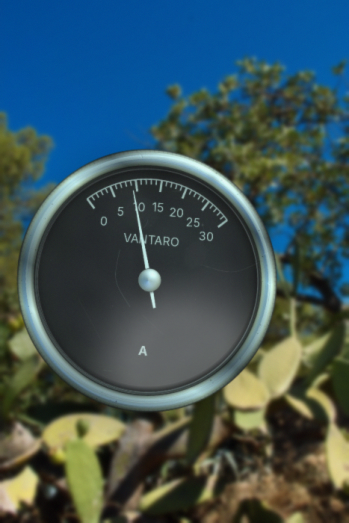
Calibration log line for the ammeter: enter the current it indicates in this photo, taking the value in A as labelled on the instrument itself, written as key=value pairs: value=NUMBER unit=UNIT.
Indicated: value=9 unit=A
